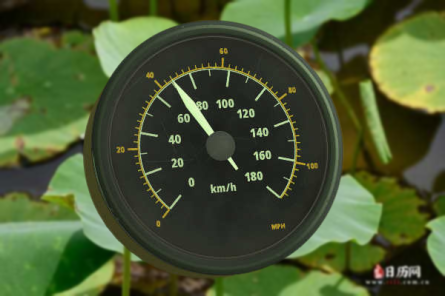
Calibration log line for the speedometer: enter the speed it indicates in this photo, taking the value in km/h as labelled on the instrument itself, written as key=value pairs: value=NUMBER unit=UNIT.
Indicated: value=70 unit=km/h
